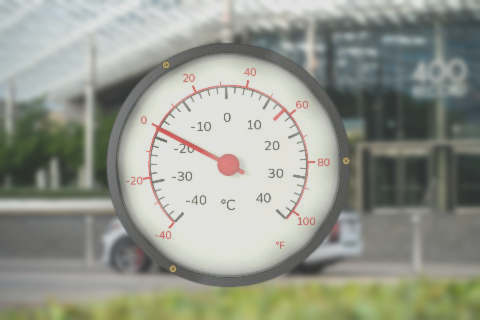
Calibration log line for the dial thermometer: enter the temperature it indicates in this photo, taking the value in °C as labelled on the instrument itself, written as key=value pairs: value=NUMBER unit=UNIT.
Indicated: value=-18 unit=°C
